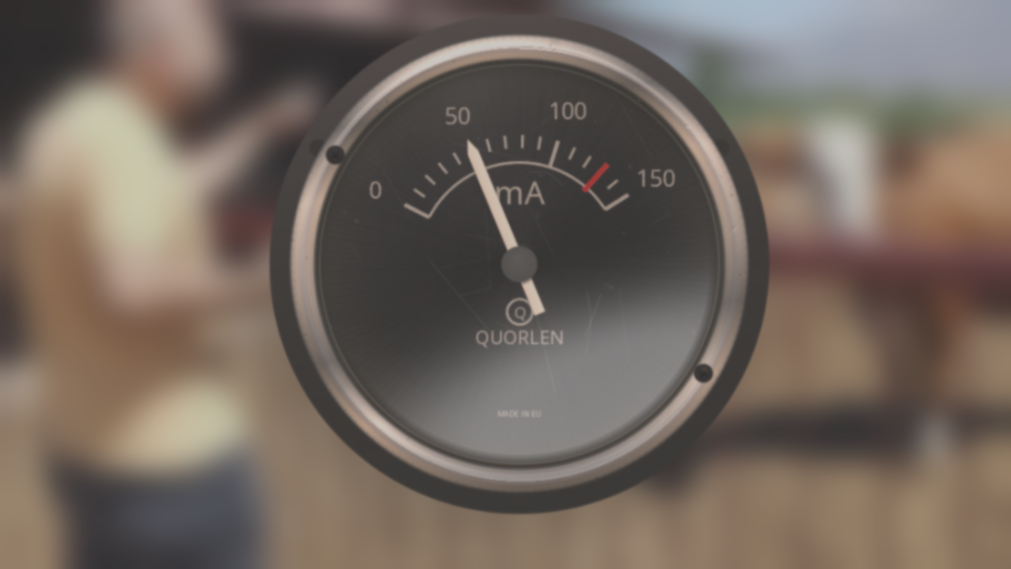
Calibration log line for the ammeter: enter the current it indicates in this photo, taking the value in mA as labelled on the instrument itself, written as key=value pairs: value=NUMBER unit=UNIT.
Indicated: value=50 unit=mA
